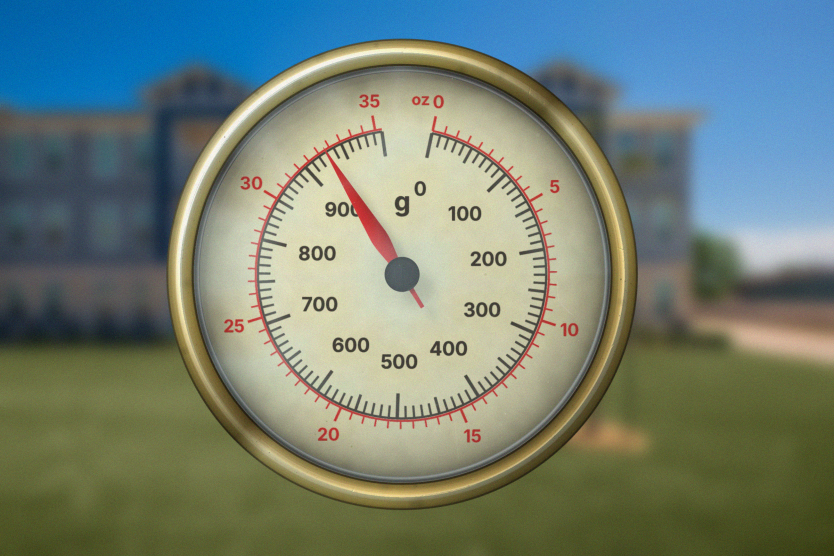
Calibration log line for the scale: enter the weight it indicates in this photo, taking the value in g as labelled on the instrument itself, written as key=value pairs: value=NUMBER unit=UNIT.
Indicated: value=930 unit=g
